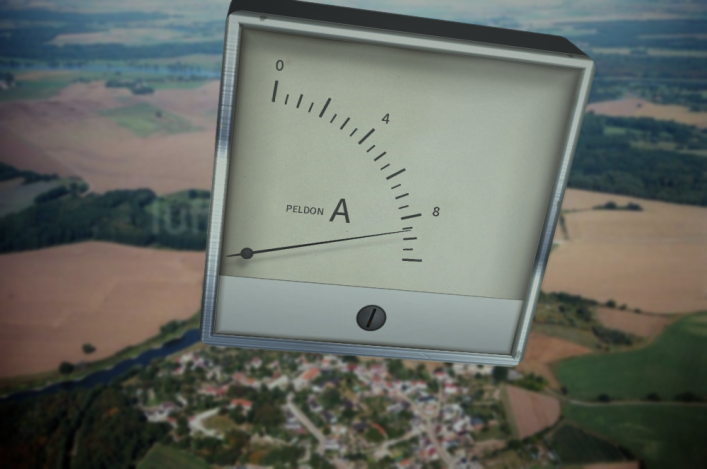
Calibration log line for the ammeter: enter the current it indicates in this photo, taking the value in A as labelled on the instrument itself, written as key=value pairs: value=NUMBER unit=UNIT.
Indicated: value=8.5 unit=A
